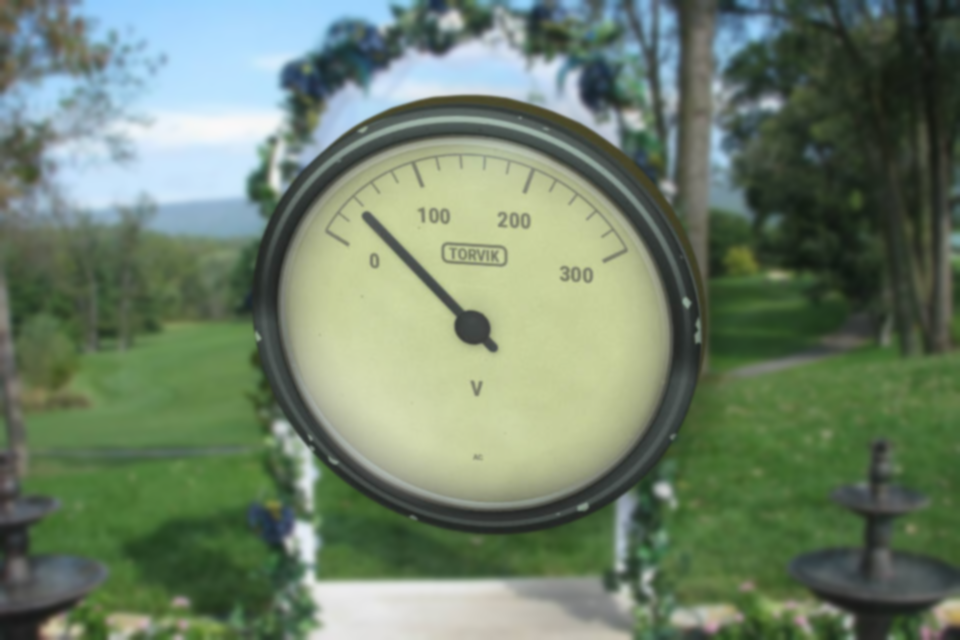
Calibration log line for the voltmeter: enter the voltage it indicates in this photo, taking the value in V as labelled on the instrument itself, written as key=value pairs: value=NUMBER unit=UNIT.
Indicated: value=40 unit=V
